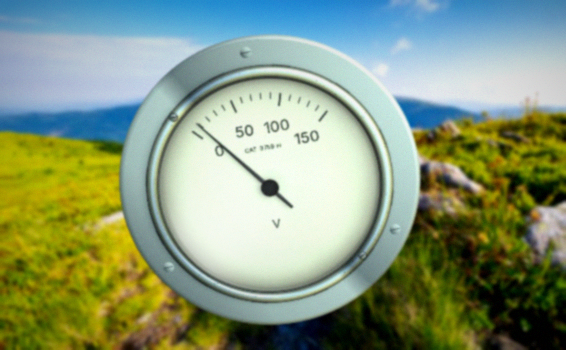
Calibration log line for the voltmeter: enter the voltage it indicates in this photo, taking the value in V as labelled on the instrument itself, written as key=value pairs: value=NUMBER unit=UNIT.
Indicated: value=10 unit=V
